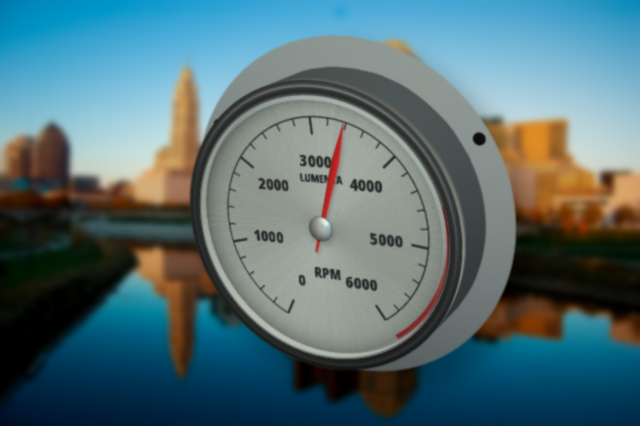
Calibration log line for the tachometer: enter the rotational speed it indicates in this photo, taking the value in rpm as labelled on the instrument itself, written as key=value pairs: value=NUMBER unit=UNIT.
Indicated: value=3400 unit=rpm
